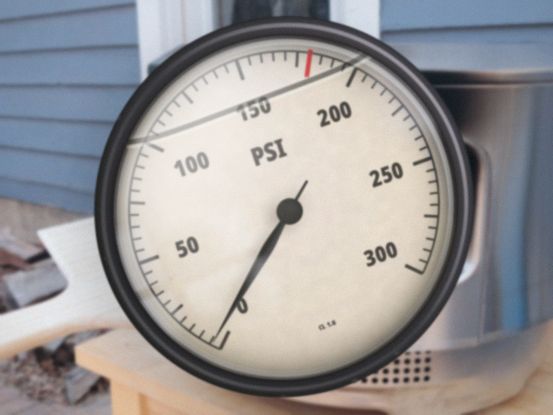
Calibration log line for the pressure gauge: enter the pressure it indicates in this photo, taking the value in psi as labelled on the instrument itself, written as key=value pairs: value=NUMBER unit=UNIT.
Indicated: value=5 unit=psi
